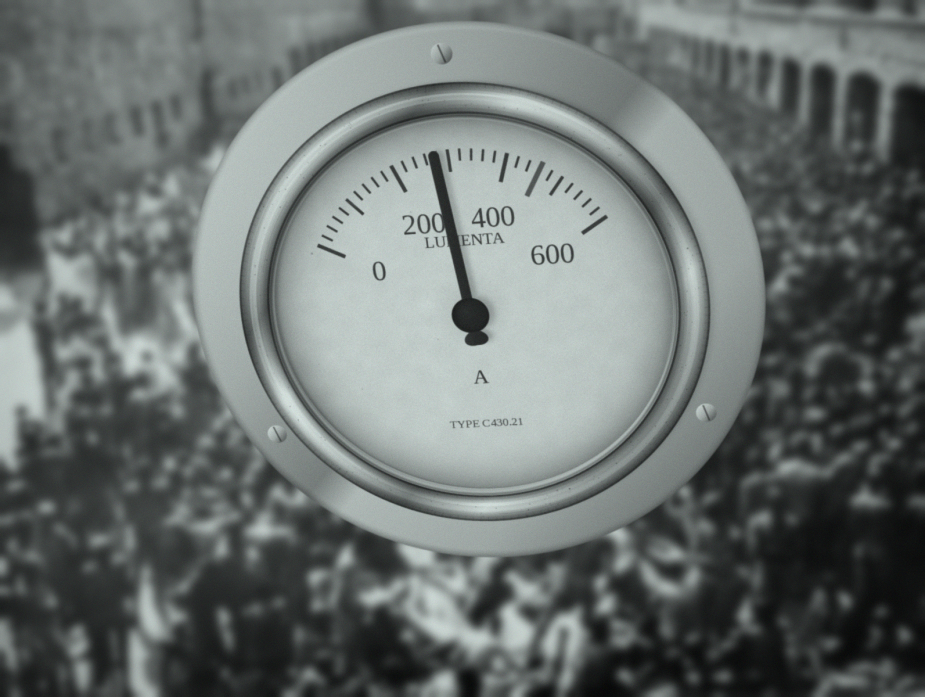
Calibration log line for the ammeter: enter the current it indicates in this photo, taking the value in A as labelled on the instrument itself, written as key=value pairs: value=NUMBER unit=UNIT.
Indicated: value=280 unit=A
